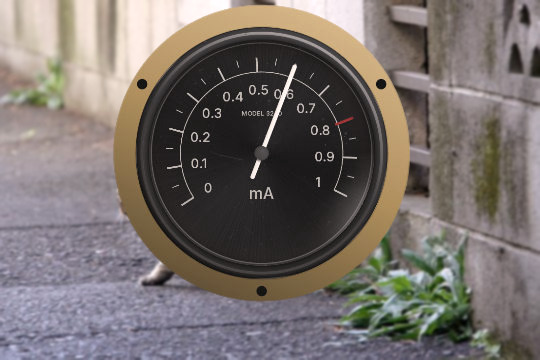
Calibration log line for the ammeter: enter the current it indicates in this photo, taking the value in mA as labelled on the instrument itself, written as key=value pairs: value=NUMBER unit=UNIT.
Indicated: value=0.6 unit=mA
